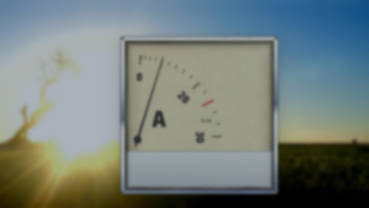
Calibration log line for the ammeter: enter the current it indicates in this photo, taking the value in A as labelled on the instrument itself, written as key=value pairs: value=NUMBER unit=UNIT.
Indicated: value=10 unit=A
